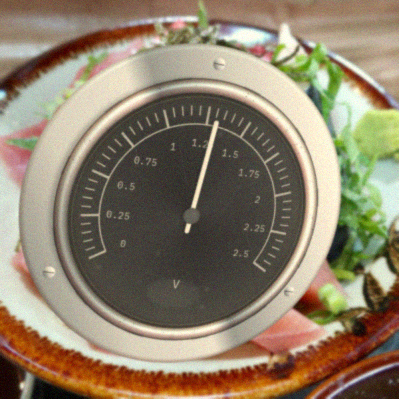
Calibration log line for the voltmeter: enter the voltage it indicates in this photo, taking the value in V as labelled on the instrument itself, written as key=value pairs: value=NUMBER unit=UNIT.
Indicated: value=1.3 unit=V
